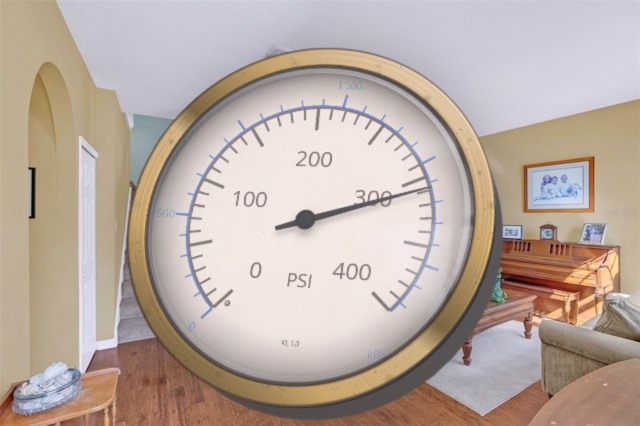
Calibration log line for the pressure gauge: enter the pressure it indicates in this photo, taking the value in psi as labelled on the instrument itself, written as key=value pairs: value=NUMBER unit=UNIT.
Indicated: value=310 unit=psi
